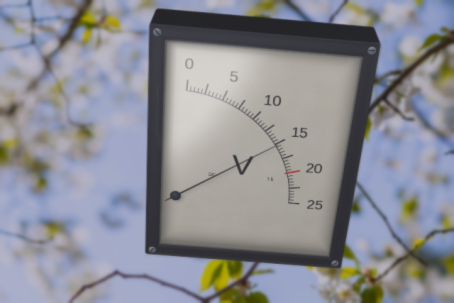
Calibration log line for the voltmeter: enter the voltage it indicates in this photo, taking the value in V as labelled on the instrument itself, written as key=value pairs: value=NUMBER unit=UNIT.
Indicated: value=15 unit=V
